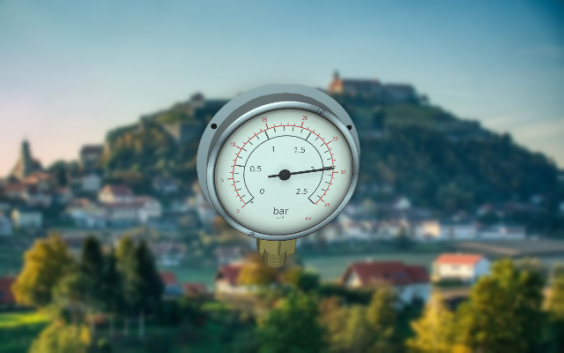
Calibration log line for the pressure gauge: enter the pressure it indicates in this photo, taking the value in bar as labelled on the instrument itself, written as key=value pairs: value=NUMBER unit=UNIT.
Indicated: value=2 unit=bar
